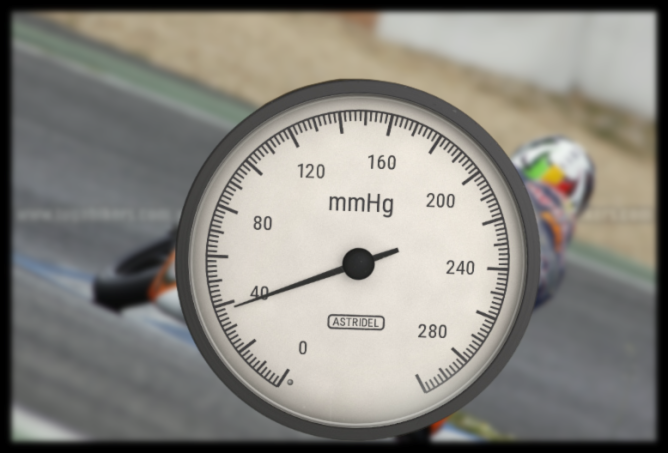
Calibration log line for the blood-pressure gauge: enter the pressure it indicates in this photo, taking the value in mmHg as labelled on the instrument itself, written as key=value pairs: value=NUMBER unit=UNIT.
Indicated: value=38 unit=mmHg
